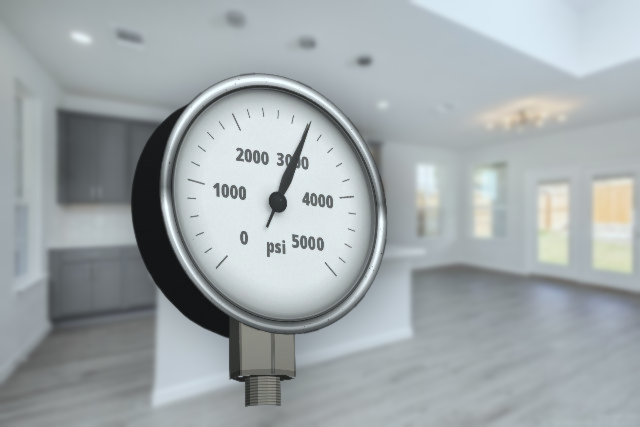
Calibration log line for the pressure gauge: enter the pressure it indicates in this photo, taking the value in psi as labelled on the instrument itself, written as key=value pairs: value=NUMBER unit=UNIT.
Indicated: value=3000 unit=psi
